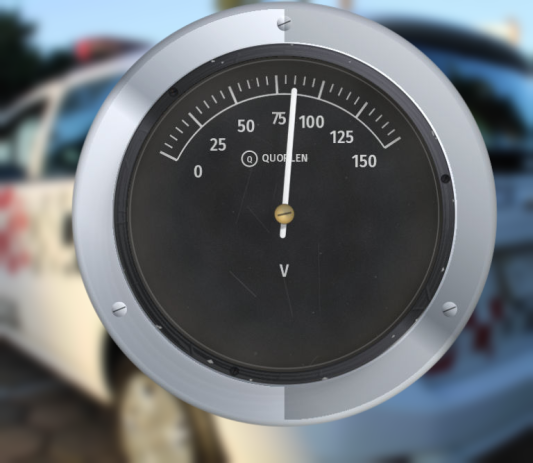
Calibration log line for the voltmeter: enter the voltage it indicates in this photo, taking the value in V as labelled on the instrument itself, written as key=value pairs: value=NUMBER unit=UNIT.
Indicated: value=85 unit=V
